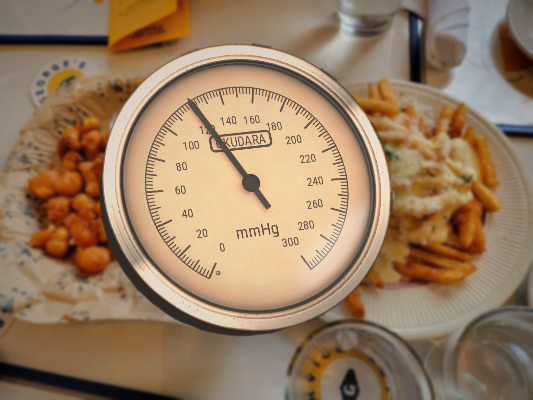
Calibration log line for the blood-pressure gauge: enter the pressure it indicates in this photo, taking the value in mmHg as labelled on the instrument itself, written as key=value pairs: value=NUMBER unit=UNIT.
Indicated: value=120 unit=mmHg
